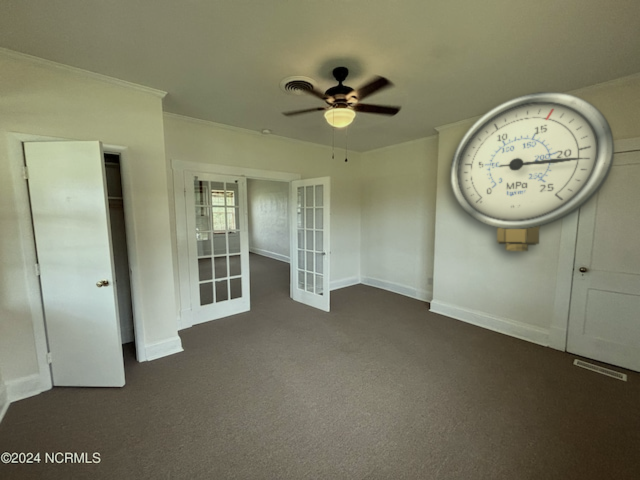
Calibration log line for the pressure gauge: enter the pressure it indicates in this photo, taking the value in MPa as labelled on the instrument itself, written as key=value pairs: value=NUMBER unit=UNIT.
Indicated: value=21 unit=MPa
